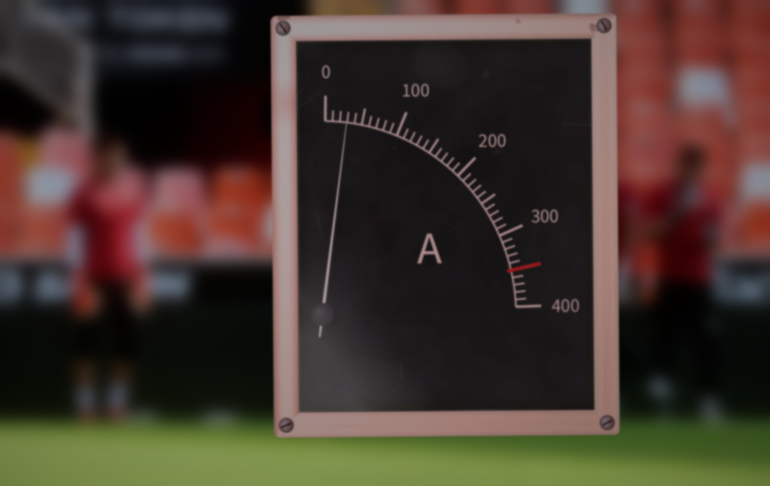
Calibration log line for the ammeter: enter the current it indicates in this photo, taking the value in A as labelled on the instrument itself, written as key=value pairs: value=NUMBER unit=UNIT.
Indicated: value=30 unit=A
